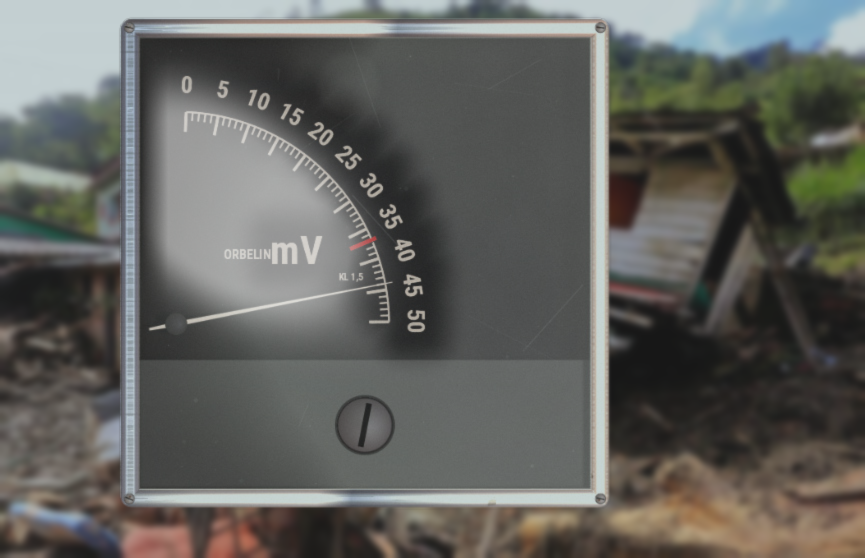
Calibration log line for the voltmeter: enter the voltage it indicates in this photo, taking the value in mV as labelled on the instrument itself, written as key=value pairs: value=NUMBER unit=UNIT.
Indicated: value=44 unit=mV
